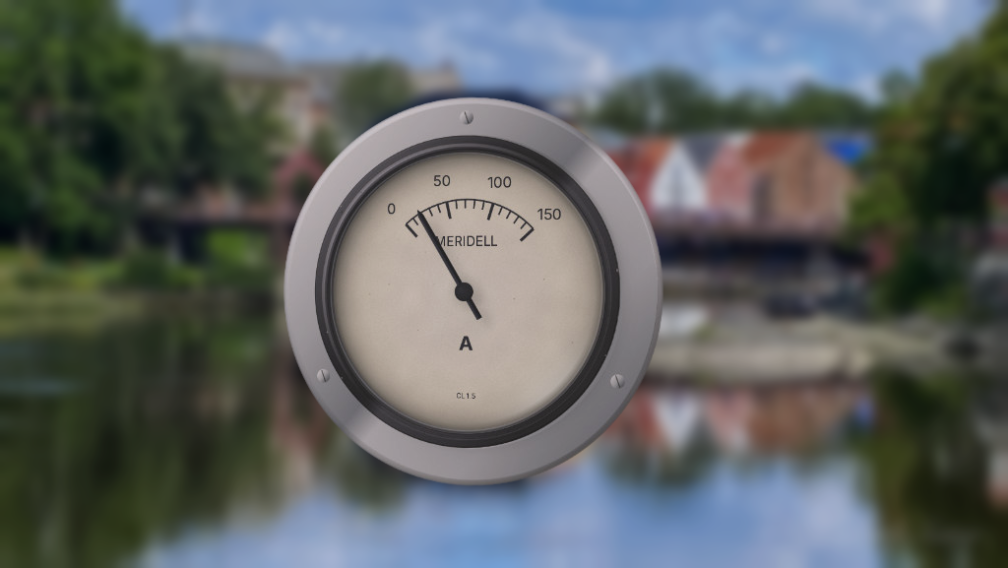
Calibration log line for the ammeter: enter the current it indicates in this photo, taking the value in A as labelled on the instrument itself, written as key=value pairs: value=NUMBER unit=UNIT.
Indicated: value=20 unit=A
